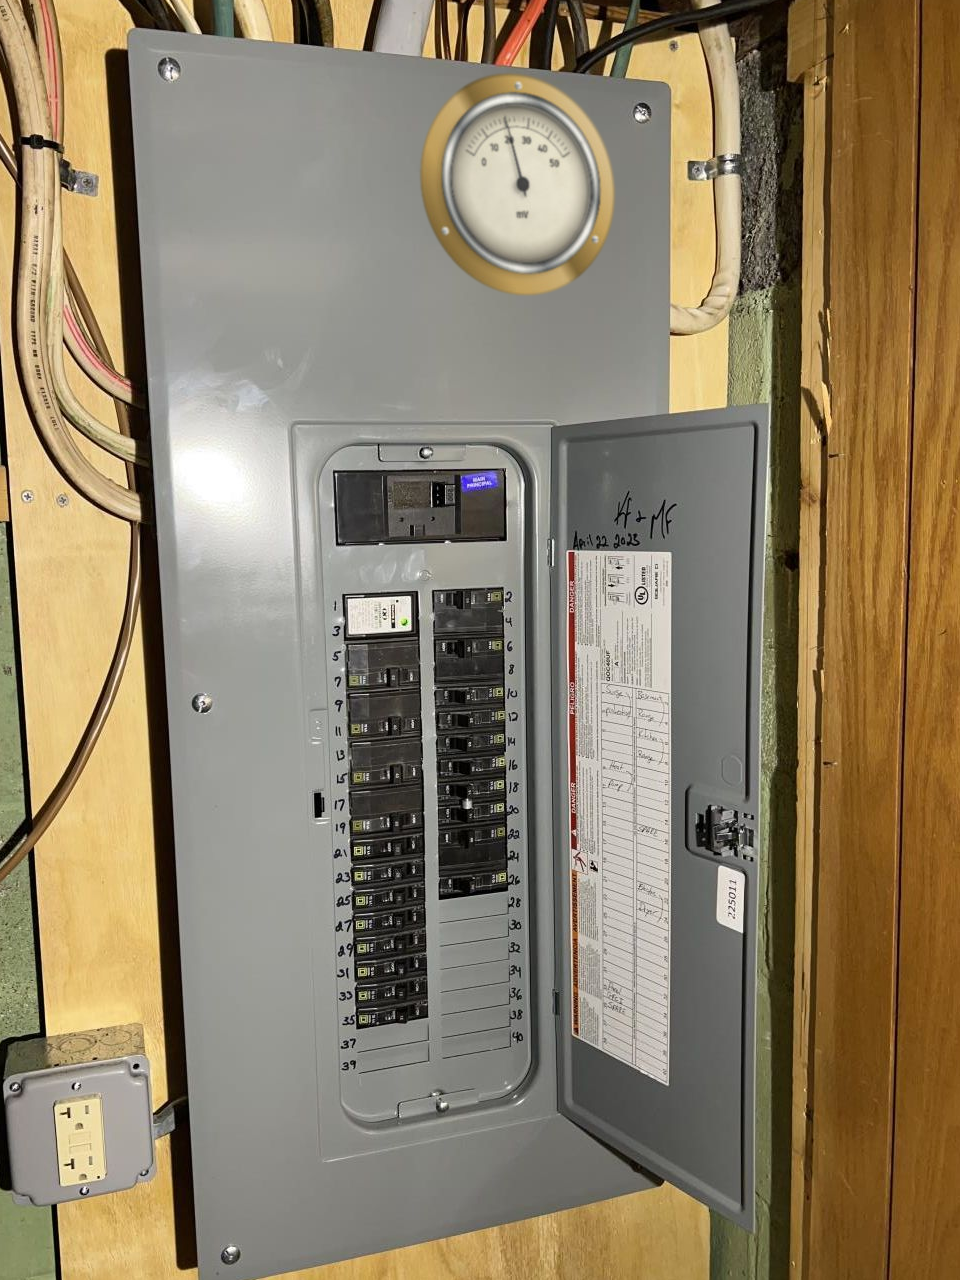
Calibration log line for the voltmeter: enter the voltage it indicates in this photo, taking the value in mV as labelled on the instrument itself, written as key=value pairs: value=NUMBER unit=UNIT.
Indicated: value=20 unit=mV
